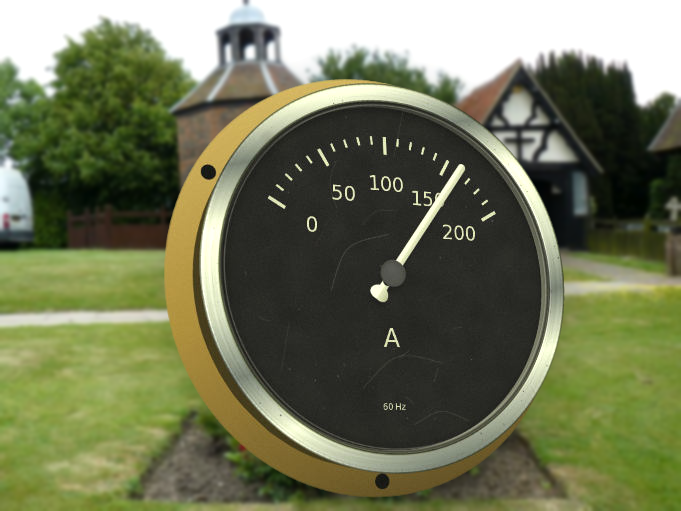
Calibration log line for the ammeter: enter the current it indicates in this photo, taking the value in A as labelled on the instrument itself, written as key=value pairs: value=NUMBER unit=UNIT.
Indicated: value=160 unit=A
